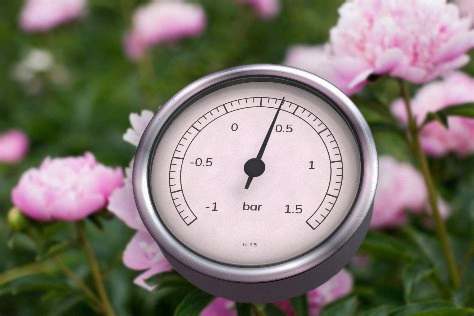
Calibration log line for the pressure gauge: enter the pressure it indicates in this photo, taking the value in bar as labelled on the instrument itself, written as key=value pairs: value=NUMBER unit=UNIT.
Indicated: value=0.4 unit=bar
